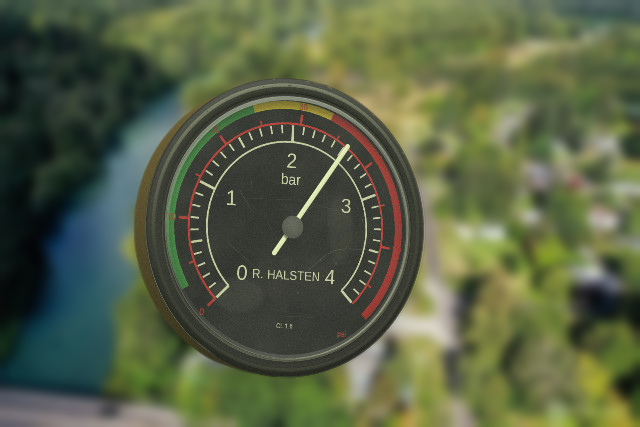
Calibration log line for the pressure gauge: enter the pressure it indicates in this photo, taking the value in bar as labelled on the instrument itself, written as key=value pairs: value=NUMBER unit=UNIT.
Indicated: value=2.5 unit=bar
